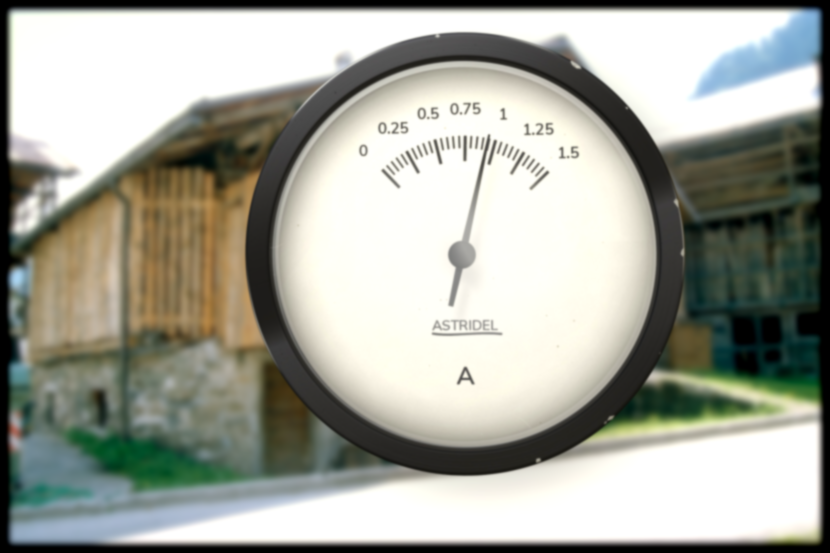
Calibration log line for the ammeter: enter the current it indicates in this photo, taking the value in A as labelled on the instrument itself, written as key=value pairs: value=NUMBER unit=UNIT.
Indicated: value=0.95 unit=A
